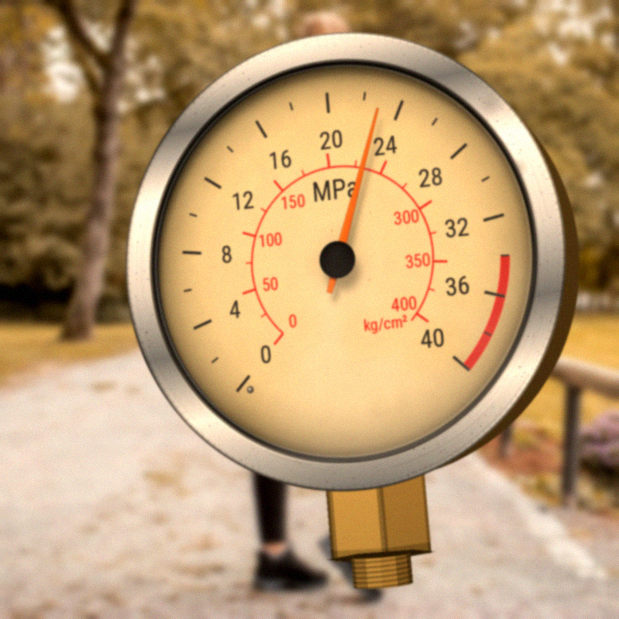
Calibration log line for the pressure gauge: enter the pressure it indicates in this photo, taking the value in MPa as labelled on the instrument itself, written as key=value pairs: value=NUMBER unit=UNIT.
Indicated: value=23 unit=MPa
